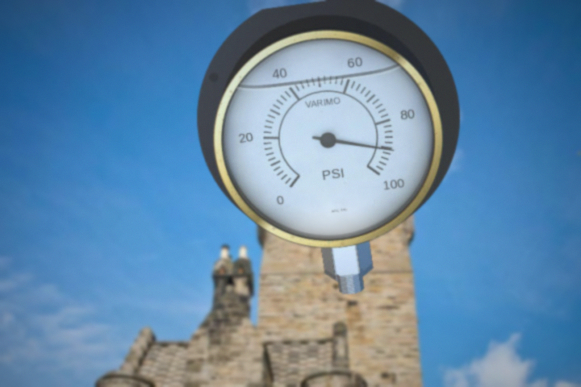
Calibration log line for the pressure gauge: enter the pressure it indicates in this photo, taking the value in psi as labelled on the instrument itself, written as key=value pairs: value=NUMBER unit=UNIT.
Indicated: value=90 unit=psi
